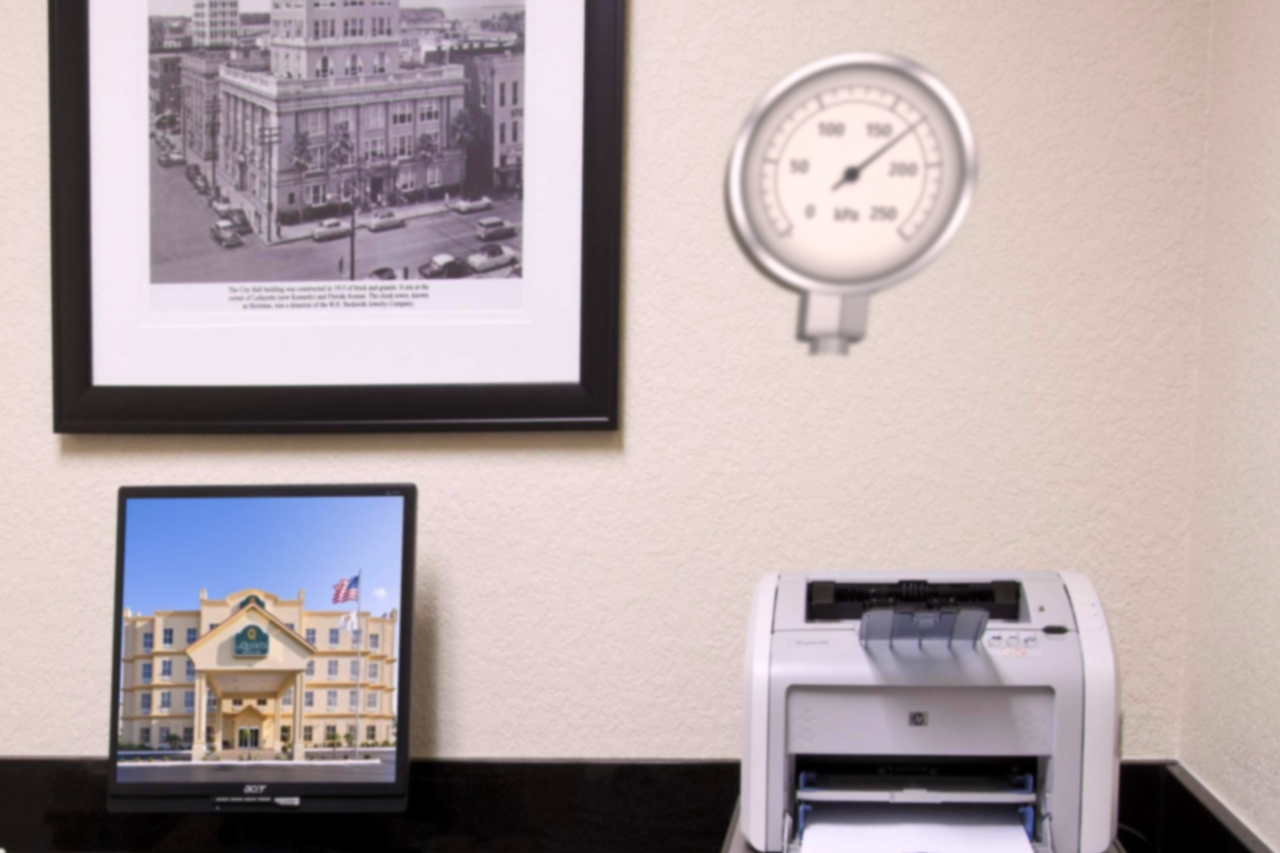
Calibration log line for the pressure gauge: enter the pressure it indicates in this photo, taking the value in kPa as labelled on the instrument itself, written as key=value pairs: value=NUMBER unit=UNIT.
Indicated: value=170 unit=kPa
